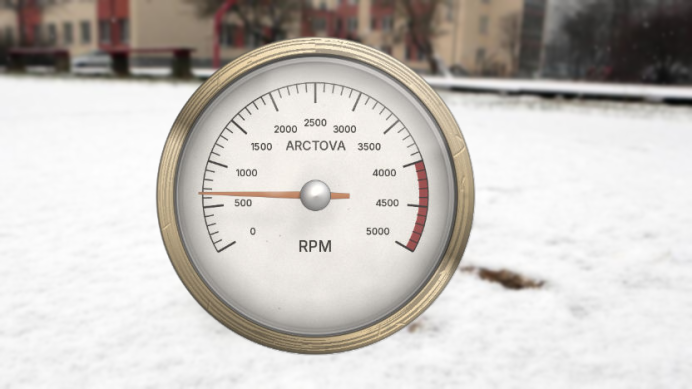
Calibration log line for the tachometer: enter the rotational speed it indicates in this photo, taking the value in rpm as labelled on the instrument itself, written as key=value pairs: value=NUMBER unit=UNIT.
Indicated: value=650 unit=rpm
